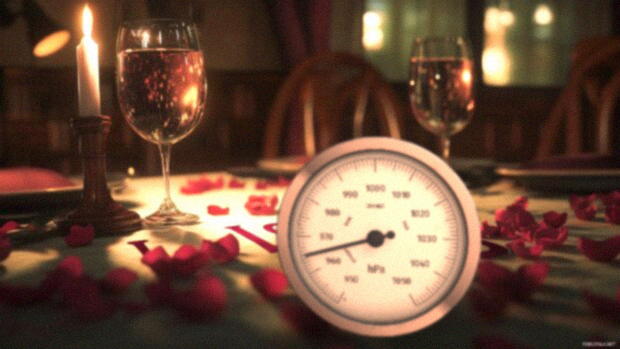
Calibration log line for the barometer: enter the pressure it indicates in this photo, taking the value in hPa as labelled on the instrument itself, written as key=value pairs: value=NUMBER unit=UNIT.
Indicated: value=965 unit=hPa
